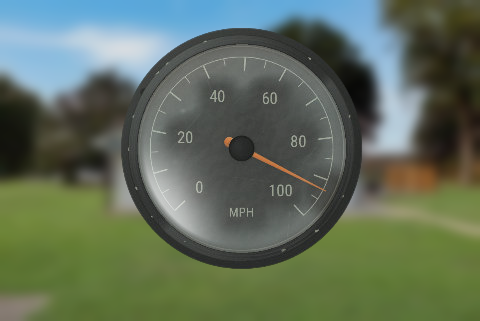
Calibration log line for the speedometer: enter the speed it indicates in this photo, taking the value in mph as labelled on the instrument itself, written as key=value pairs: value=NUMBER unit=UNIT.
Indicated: value=92.5 unit=mph
